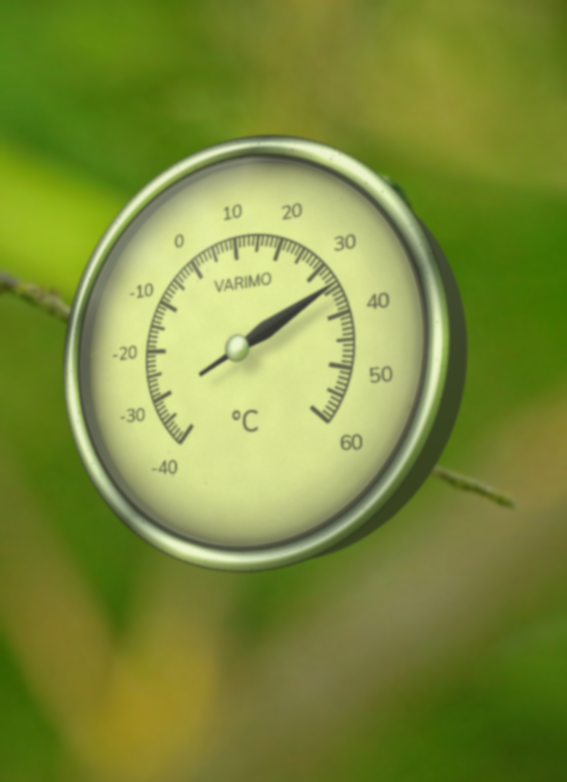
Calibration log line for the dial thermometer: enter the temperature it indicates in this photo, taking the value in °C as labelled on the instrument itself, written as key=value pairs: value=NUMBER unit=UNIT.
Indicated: value=35 unit=°C
